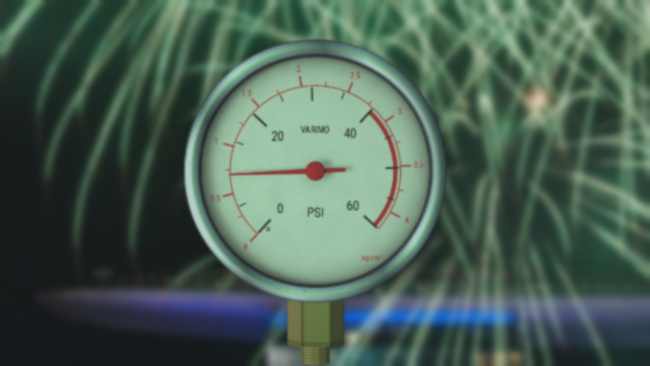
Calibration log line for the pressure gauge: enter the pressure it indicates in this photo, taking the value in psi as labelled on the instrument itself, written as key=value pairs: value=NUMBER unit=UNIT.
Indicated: value=10 unit=psi
